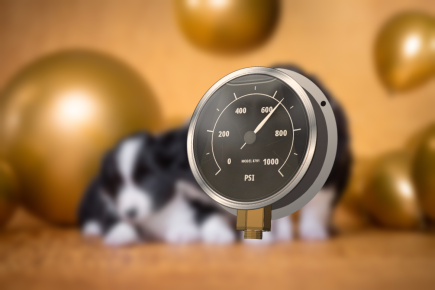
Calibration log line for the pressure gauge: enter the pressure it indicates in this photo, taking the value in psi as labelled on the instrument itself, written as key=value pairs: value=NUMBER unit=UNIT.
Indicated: value=650 unit=psi
